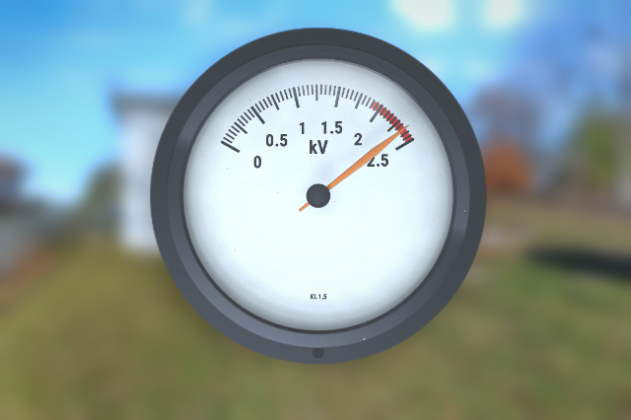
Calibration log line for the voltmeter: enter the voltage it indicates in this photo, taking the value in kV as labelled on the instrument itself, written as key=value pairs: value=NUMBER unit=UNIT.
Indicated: value=2.35 unit=kV
